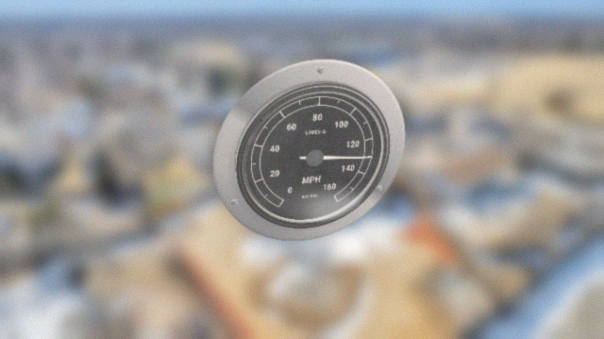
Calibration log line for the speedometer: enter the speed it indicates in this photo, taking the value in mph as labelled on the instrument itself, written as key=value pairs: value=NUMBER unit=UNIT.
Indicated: value=130 unit=mph
